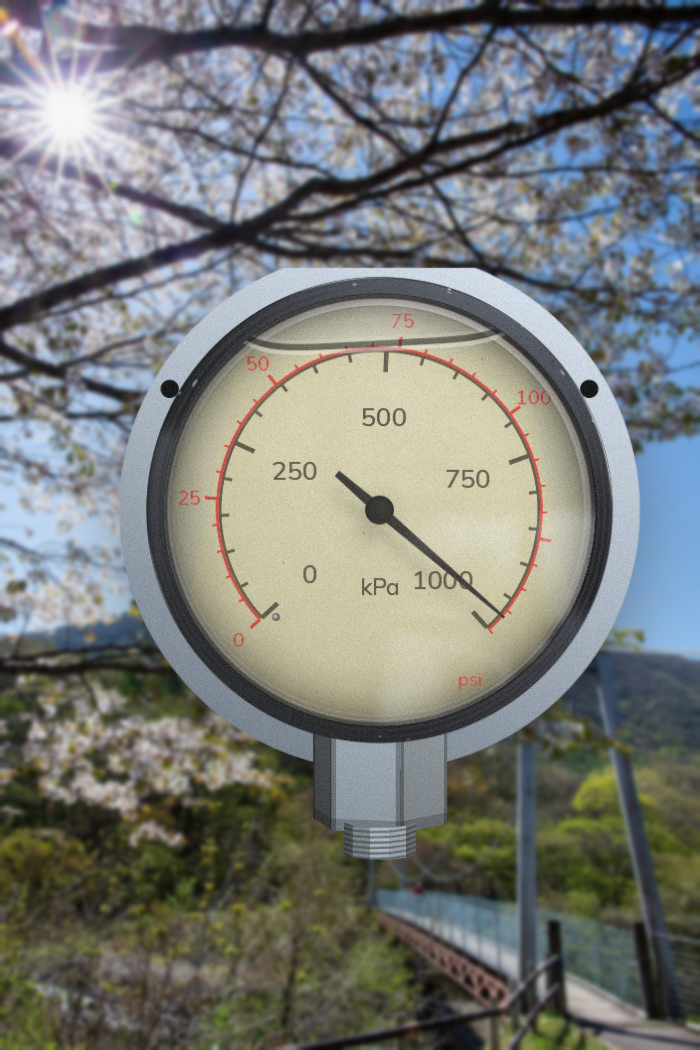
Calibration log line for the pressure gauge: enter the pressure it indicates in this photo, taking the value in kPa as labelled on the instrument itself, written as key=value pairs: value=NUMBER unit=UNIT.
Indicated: value=975 unit=kPa
